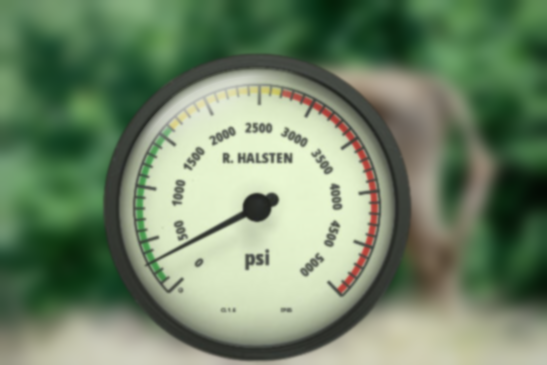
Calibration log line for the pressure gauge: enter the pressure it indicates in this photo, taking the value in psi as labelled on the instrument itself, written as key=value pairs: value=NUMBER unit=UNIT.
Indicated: value=300 unit=psi
